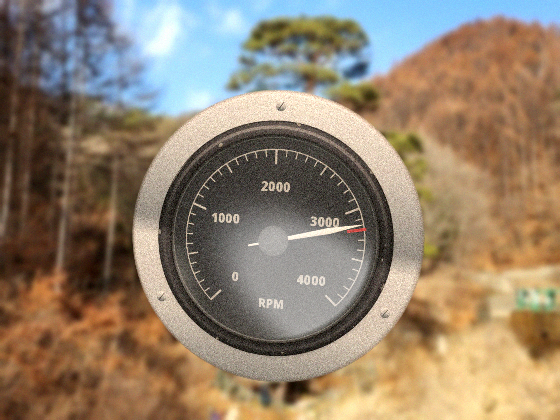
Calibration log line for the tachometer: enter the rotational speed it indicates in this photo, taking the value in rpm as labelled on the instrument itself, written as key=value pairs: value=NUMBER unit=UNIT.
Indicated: value=3150 unit=rpm
